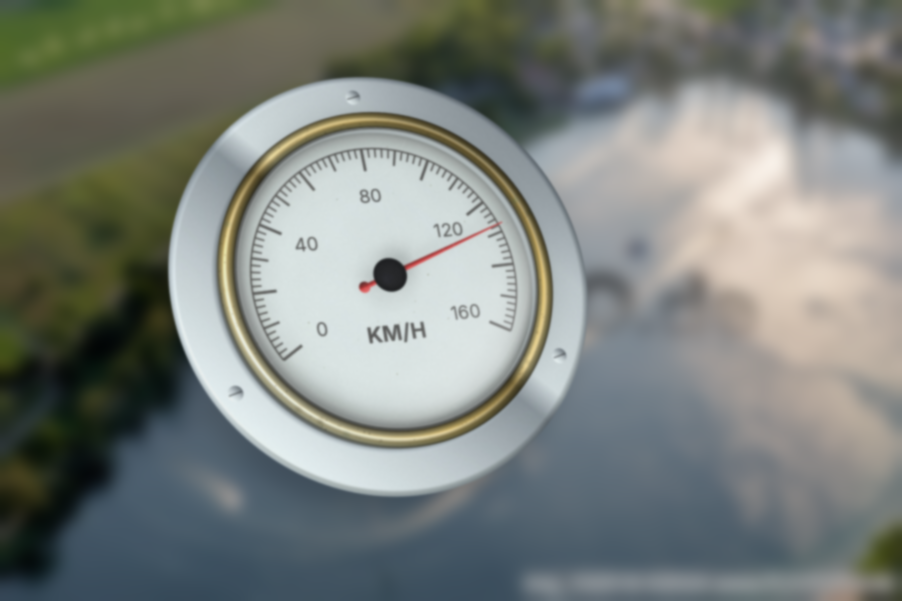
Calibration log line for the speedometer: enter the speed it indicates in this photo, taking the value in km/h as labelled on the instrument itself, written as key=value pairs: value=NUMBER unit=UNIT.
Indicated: value=128 unit=km/h
